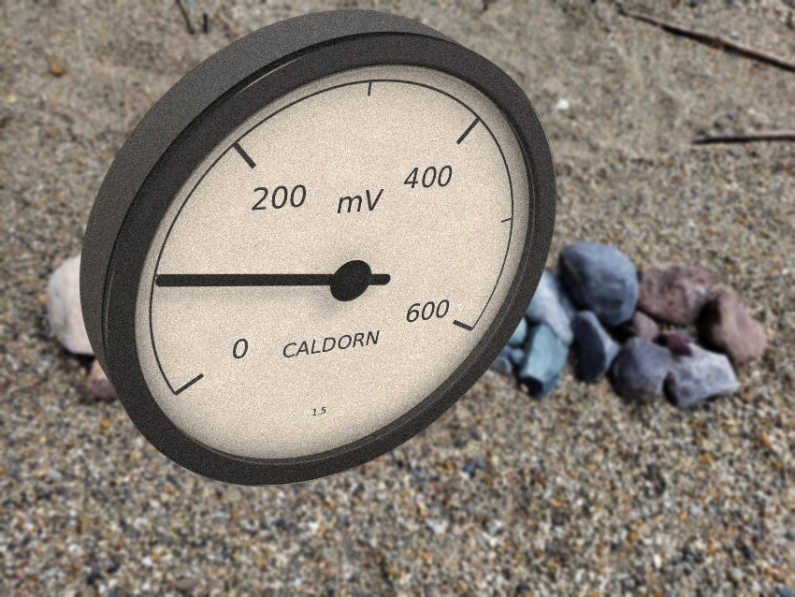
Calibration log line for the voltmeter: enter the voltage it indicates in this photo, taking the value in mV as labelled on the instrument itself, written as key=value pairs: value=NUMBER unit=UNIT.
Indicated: value=100 unit=mV
